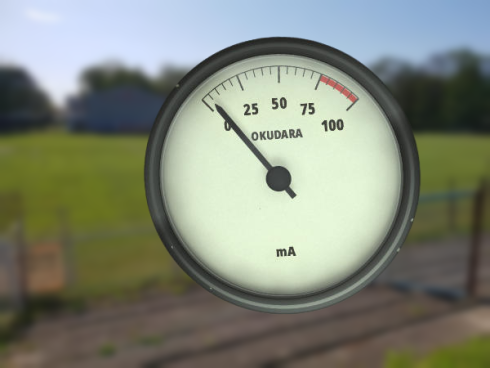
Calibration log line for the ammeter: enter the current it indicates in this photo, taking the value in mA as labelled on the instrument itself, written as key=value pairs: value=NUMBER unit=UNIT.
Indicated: value=5 unit=mA
